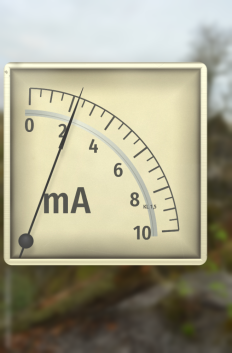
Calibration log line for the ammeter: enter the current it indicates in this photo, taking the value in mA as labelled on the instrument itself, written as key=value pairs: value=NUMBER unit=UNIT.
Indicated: value=2.25 unit=mA
